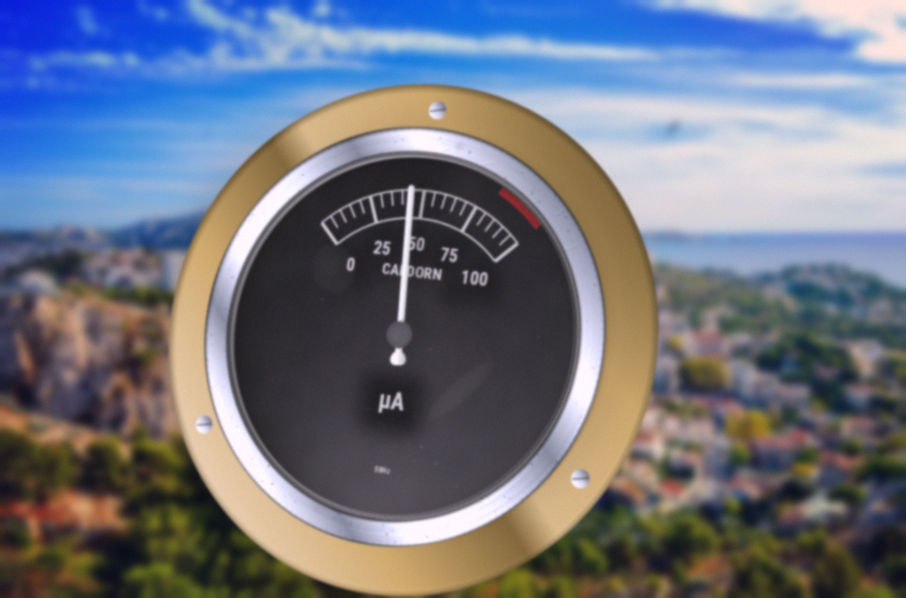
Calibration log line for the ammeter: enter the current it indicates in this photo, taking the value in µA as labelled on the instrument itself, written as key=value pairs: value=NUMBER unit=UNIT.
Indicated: value=45 unit=µA
